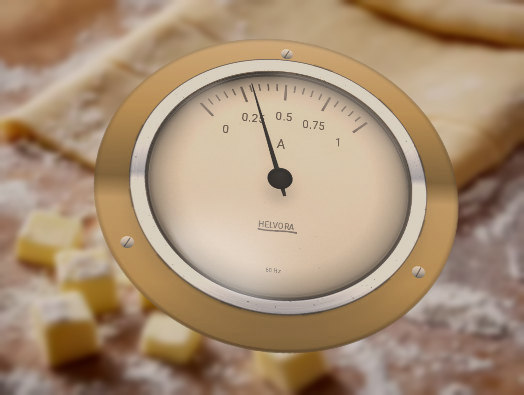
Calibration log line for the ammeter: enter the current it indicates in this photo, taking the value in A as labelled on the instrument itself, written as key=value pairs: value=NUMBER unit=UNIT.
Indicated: value=0.3 unit=A
